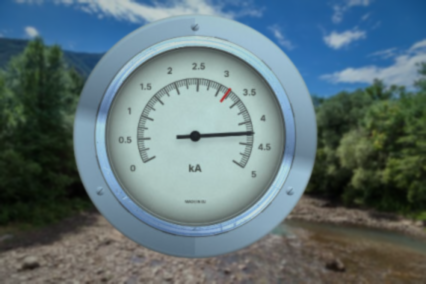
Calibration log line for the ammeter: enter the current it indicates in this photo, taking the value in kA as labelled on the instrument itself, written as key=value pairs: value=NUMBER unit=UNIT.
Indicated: value=4.25 unit=kA
